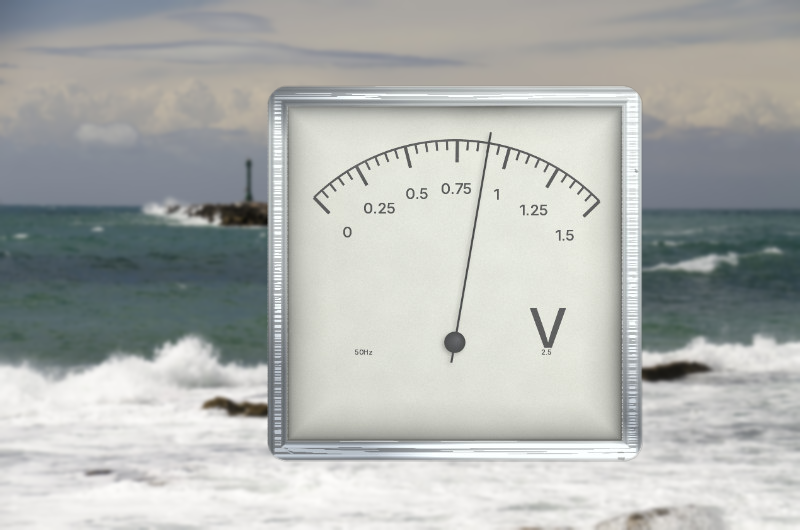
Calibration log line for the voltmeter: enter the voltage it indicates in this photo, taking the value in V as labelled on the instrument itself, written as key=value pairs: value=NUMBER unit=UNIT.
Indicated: value=0.9 unit=V
